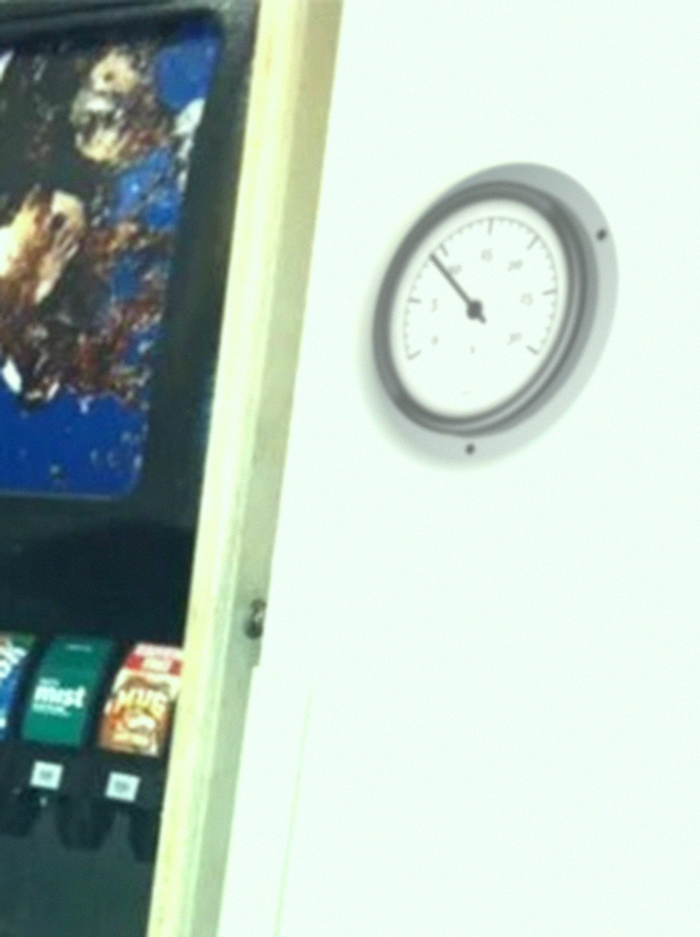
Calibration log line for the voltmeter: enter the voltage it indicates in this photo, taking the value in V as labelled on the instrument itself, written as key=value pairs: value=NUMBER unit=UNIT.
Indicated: value=9 unit=V
